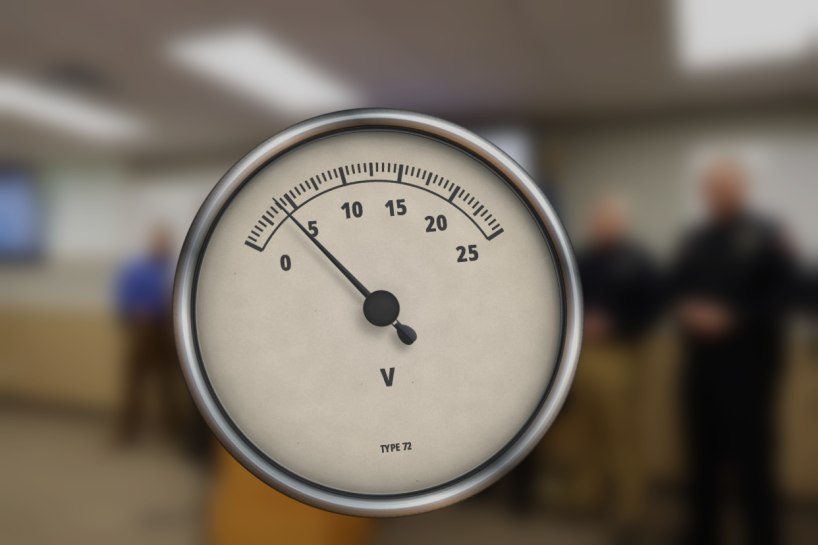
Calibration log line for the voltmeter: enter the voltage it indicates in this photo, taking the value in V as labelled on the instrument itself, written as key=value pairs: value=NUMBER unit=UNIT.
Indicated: value=4 unit=V
